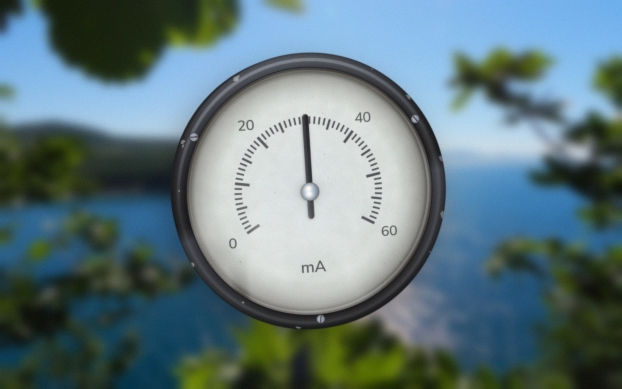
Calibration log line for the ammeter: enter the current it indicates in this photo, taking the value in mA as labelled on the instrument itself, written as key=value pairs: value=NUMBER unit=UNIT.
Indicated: value=30 unit=mA
